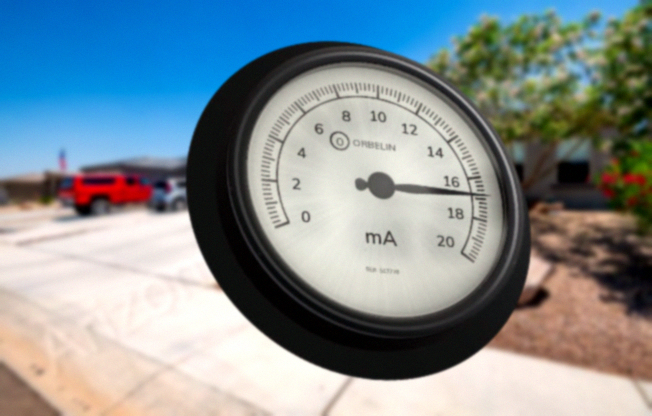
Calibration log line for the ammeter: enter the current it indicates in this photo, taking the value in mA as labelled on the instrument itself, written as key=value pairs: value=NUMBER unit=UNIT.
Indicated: value=17 unit=mA
